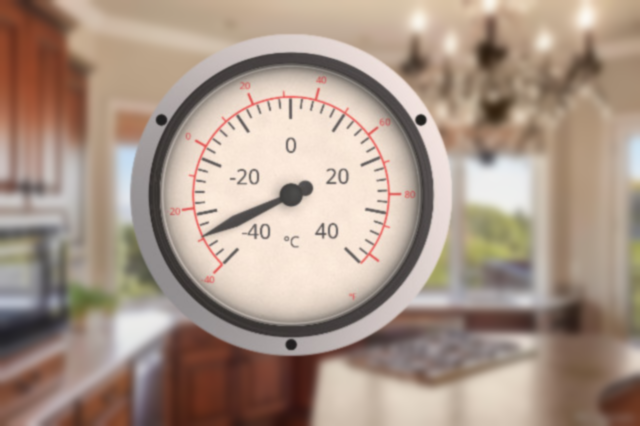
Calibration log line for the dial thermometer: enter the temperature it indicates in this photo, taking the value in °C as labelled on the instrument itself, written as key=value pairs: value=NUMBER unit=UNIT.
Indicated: value=-34 unit=°C
